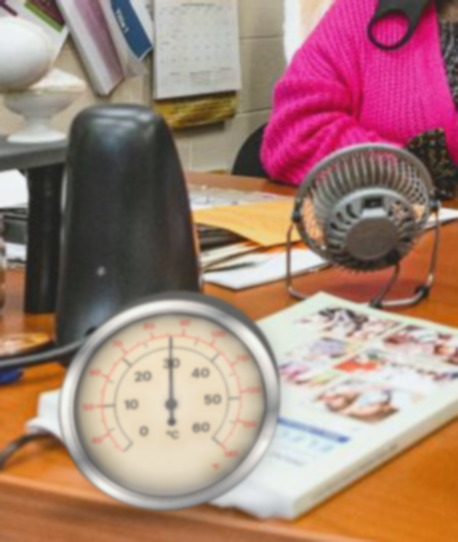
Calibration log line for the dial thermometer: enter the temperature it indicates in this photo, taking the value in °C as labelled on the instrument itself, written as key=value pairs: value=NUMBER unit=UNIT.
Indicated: value=30 unit=°C
